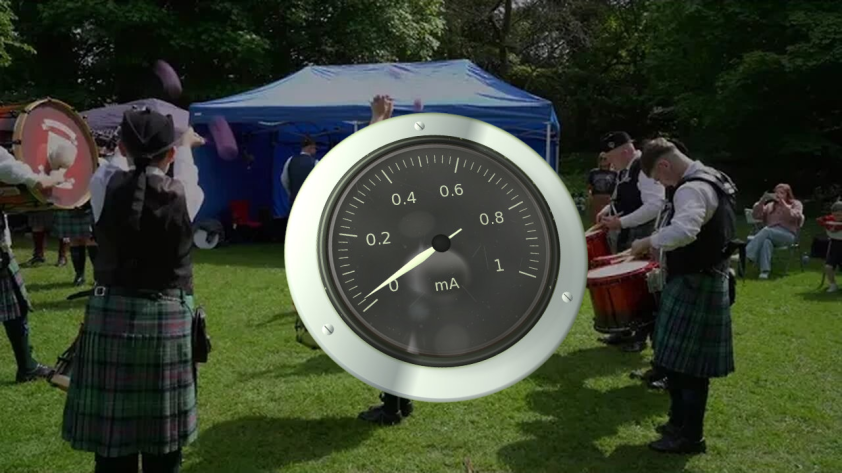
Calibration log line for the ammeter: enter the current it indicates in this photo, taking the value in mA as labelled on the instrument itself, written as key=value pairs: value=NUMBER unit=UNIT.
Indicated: value=0.02 unit=mA
